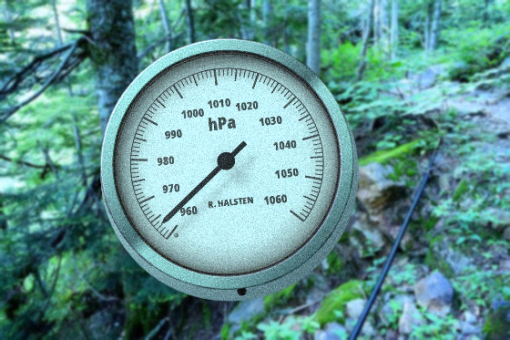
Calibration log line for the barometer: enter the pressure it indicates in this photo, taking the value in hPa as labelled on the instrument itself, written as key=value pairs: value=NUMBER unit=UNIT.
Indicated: value=963 unit=hPa
